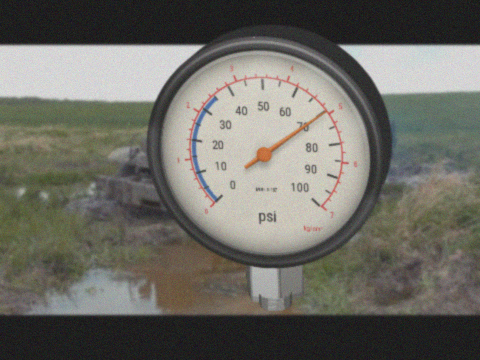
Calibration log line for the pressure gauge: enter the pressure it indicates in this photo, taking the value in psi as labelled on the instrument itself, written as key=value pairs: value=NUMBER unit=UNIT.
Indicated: value=70 unit=psi
